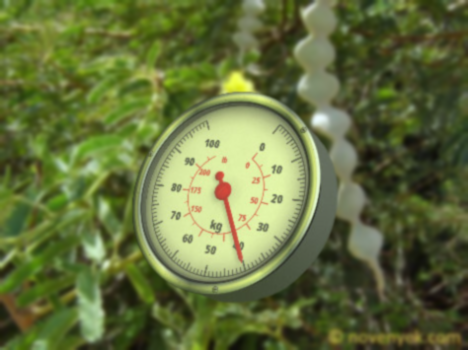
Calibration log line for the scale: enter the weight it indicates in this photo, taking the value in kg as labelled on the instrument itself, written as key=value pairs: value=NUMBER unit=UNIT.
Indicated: value=40 unit=kg
